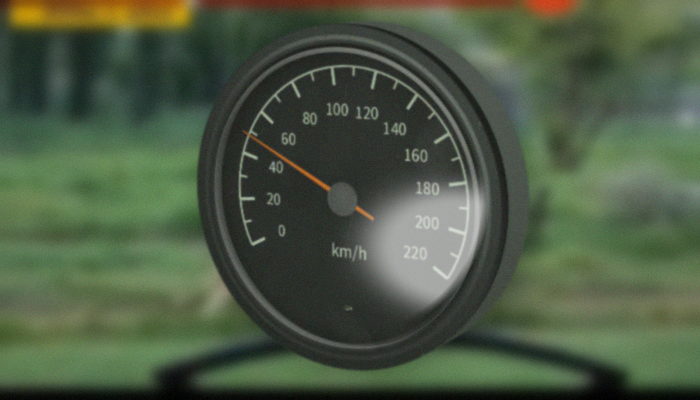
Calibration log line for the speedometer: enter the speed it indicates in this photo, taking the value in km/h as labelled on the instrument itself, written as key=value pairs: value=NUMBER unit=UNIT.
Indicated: value=50 unit=km/h
